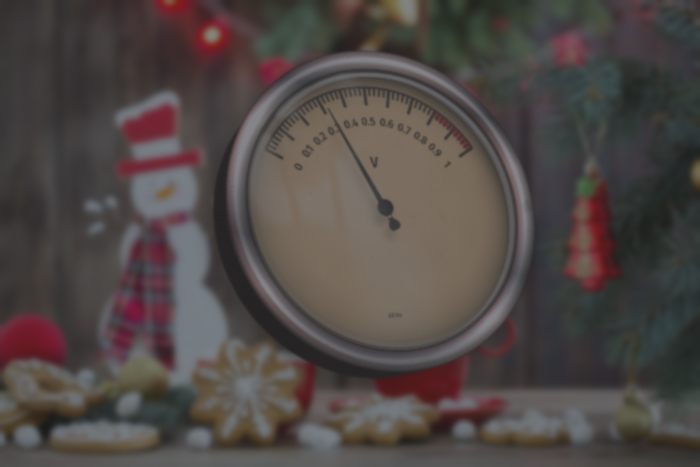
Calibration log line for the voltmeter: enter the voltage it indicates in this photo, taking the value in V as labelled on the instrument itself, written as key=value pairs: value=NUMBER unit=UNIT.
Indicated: value=0.3 unit=V
